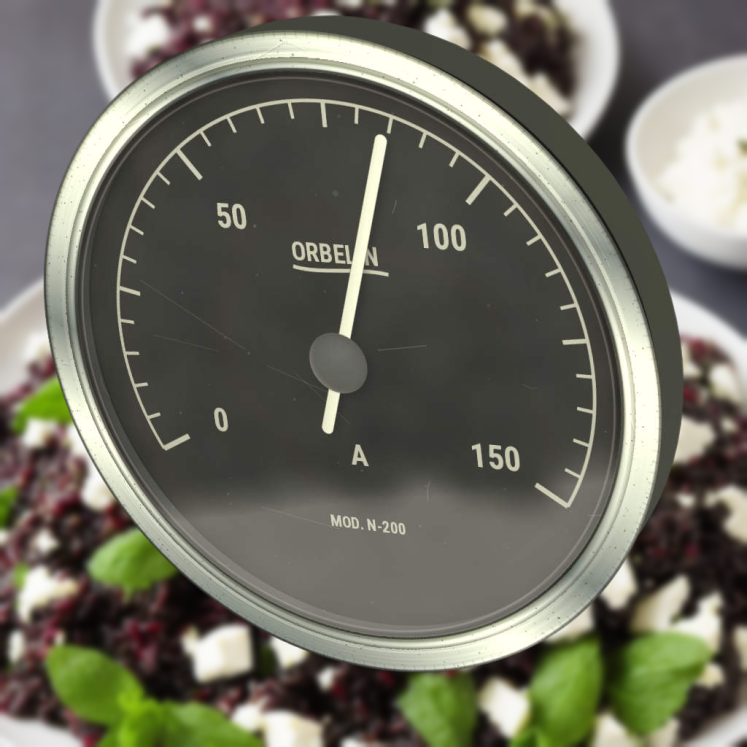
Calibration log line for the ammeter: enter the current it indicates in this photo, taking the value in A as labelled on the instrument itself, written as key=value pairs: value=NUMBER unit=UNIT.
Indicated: value=85 unit=A
